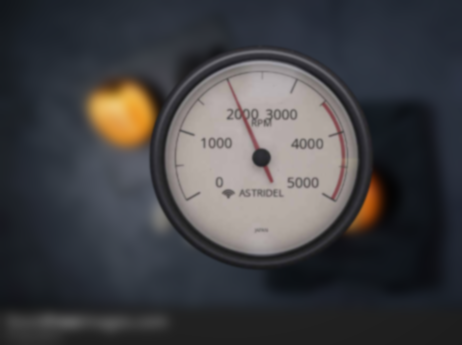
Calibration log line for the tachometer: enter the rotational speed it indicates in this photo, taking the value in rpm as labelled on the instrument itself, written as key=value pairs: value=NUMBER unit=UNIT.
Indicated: value=2000 unit=rpm
